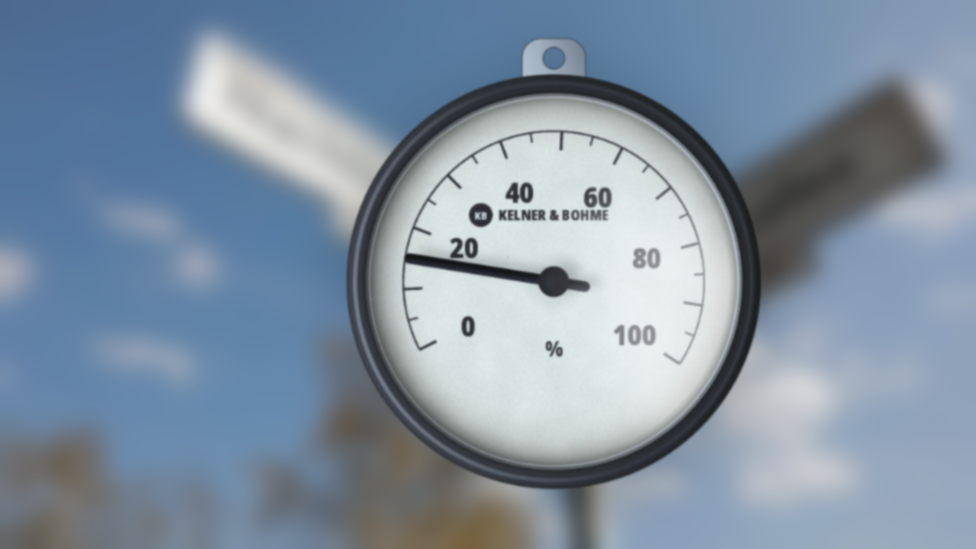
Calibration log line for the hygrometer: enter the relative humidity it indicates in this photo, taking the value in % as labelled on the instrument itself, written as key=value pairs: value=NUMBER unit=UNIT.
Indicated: value=15 unit=%
